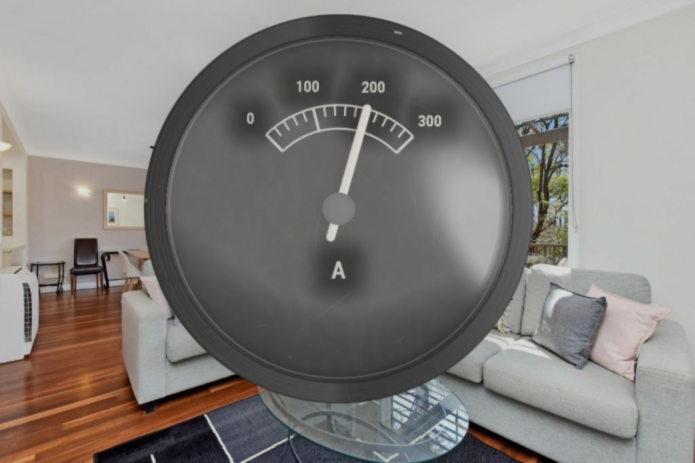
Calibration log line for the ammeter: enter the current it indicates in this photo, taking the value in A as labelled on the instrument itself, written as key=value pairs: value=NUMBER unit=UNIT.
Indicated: value=200 unit=A
